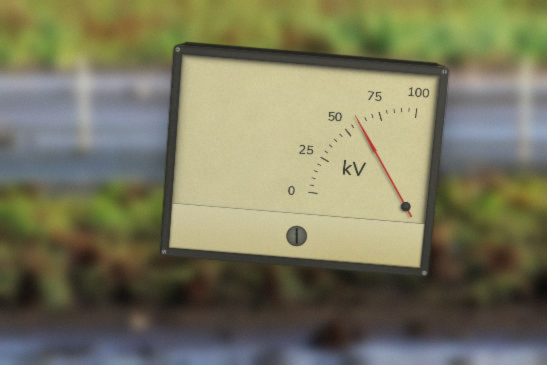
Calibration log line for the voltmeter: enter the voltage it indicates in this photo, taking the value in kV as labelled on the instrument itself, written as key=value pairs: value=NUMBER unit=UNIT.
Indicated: value=60 unit=kV
